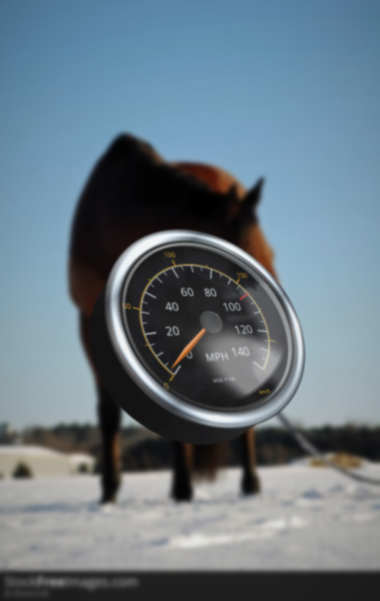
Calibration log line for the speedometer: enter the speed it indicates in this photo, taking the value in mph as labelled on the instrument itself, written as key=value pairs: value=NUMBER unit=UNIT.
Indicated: value=2.5 unit=mph
